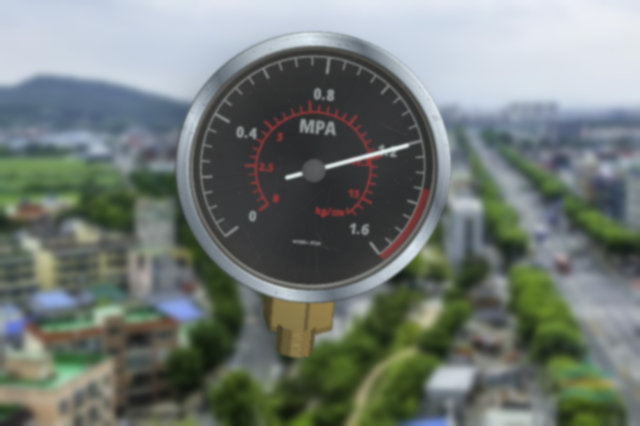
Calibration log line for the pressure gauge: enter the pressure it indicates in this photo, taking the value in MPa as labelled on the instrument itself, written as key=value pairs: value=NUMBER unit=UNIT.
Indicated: value=1.2 unit=MPa
